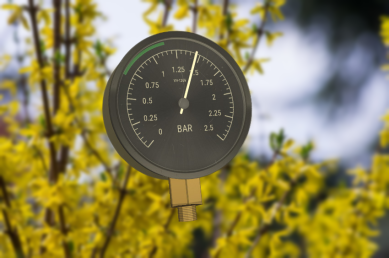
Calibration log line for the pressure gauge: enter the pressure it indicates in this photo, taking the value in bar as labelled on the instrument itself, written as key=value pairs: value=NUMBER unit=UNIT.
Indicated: value=1.45 unit=bar
